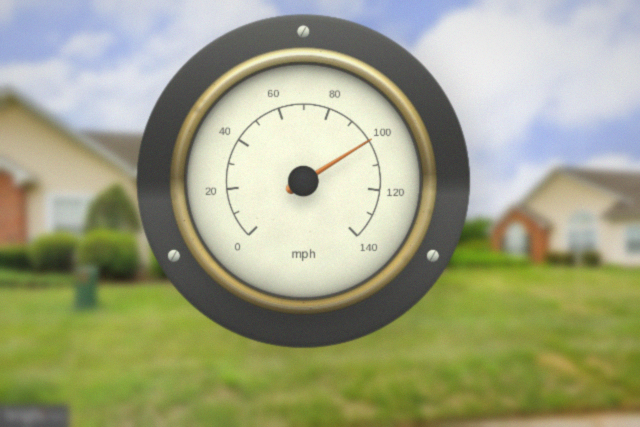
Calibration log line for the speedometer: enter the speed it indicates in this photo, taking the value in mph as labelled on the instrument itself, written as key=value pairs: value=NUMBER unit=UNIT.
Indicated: value=100 unit=mph
